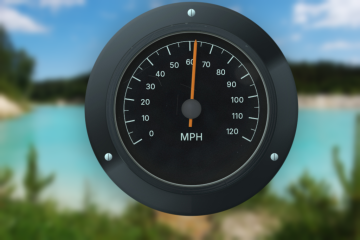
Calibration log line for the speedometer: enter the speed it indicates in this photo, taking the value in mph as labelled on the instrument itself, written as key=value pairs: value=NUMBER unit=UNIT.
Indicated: value=62.5 unit=mph
